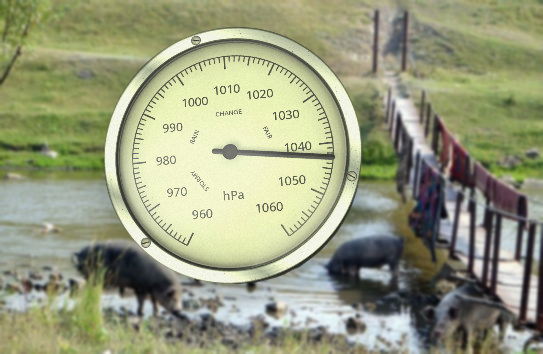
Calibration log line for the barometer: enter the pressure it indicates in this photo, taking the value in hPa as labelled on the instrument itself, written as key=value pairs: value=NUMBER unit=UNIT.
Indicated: value=1043 unit=hPa
